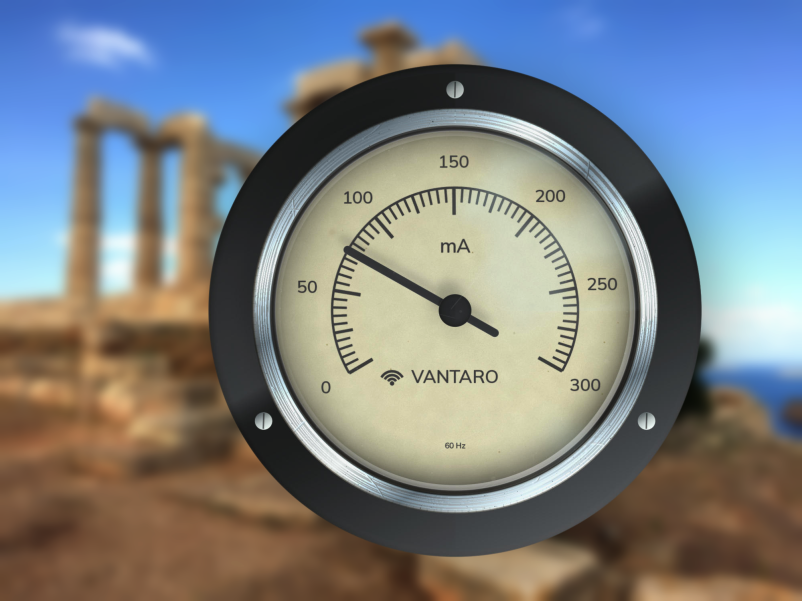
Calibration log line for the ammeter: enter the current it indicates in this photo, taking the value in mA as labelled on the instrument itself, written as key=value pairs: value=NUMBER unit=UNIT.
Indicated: value=75 unit=mA
